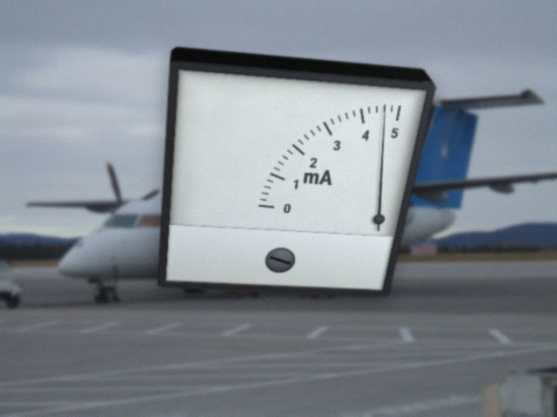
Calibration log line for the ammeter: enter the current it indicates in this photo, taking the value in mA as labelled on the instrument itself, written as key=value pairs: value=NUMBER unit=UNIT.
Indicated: value=4.6 unit=mA
